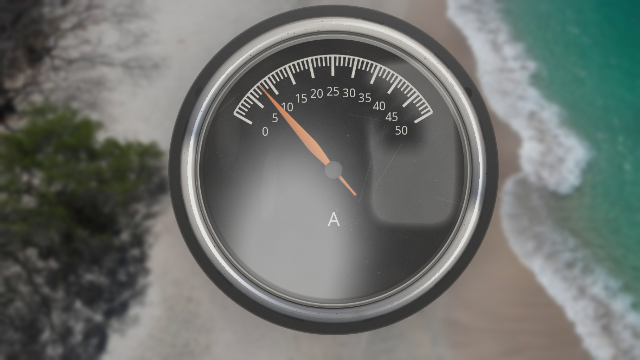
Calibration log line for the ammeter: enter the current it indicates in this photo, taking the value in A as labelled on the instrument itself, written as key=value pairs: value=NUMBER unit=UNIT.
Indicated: value=8 unit=A
